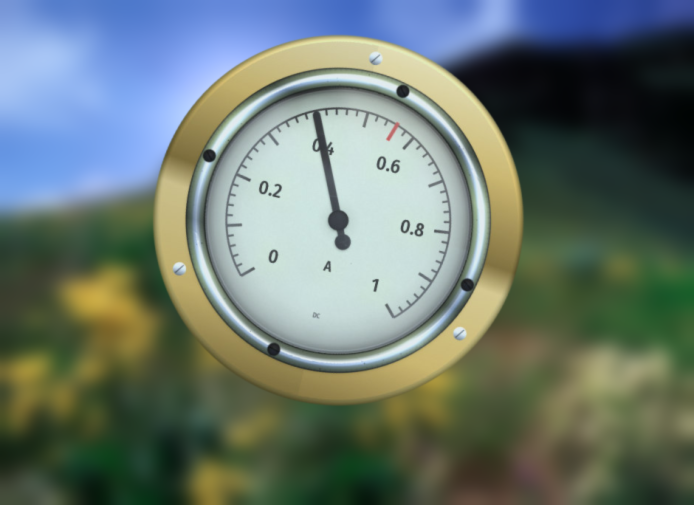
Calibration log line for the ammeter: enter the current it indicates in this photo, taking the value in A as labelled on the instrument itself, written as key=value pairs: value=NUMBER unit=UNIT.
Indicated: value=0.4 unit=A
